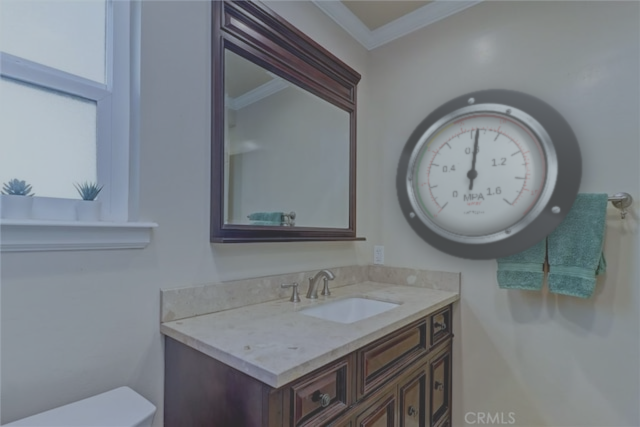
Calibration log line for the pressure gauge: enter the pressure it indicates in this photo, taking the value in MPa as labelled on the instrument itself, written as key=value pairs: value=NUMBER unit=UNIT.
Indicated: value=0.85 unit=MPa
